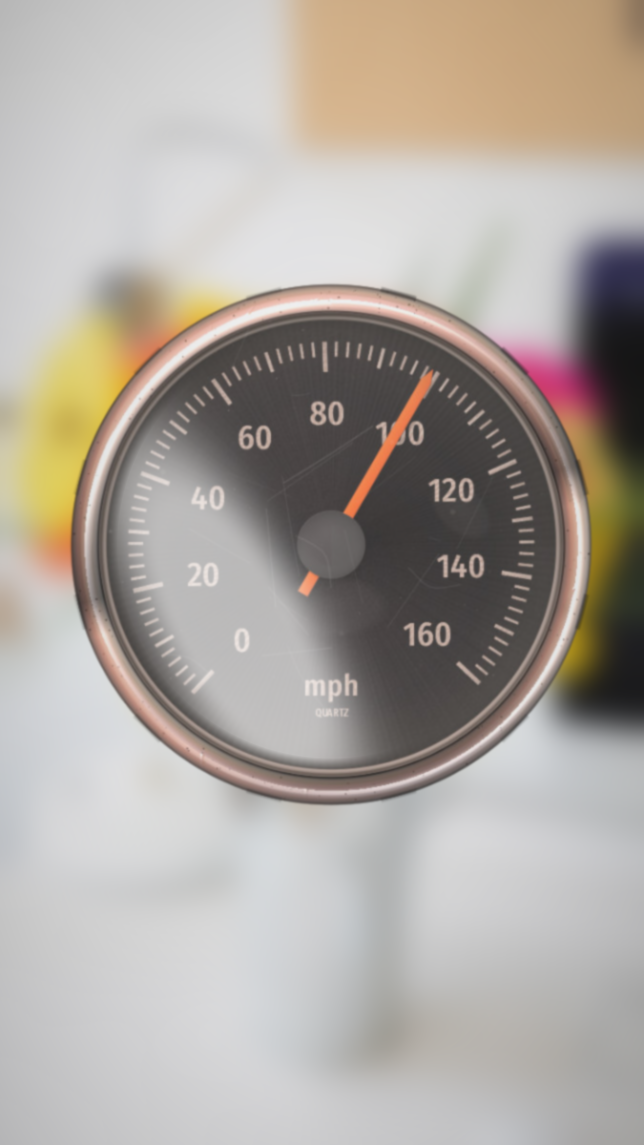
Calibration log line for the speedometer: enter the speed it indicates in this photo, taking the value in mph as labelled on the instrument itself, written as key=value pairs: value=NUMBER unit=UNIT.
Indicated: value=99 unit=mph
